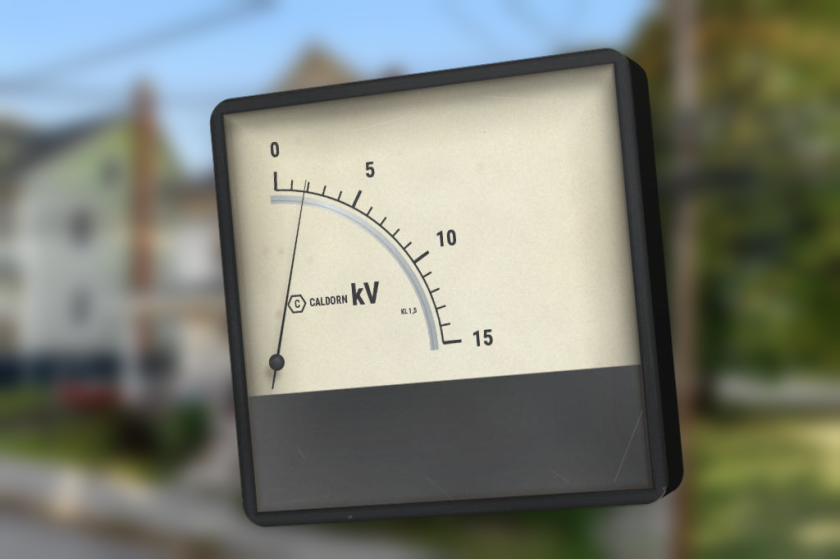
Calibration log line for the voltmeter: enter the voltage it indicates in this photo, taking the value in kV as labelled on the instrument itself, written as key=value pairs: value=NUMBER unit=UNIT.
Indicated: value=2 unit=kV
